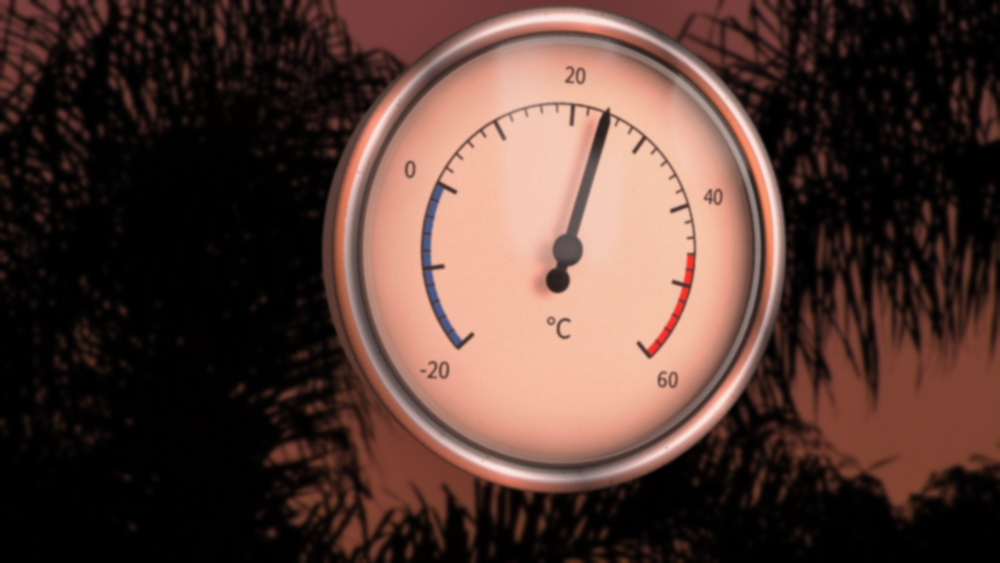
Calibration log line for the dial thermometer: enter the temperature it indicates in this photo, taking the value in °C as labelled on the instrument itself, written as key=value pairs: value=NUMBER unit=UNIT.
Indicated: value=24 unit=°C
